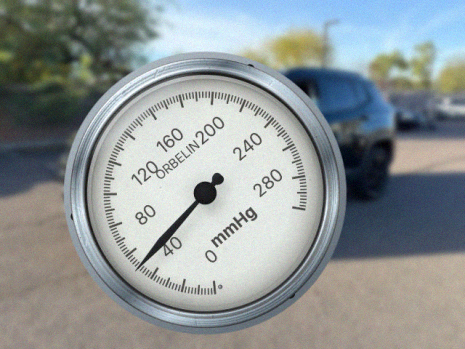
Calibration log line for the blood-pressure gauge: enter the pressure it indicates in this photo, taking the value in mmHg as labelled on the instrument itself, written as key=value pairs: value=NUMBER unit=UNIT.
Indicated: value=50 unit=mmHg
